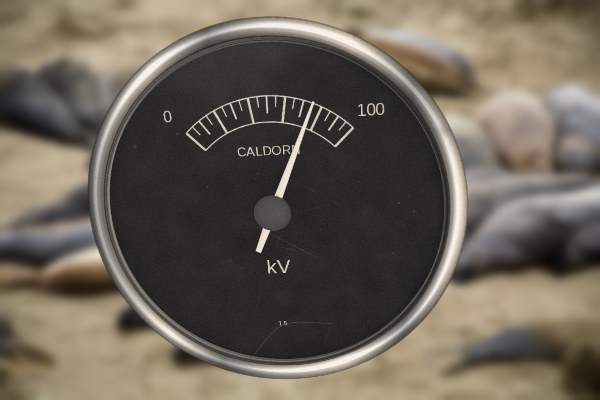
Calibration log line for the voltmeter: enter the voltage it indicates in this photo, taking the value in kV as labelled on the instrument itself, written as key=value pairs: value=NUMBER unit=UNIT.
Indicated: value=75 unit=kV
